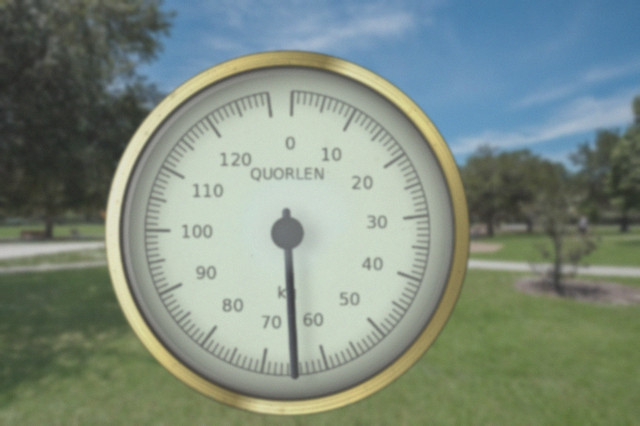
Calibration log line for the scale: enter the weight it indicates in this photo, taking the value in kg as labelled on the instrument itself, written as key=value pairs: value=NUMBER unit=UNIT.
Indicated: value=65 unit=kg
